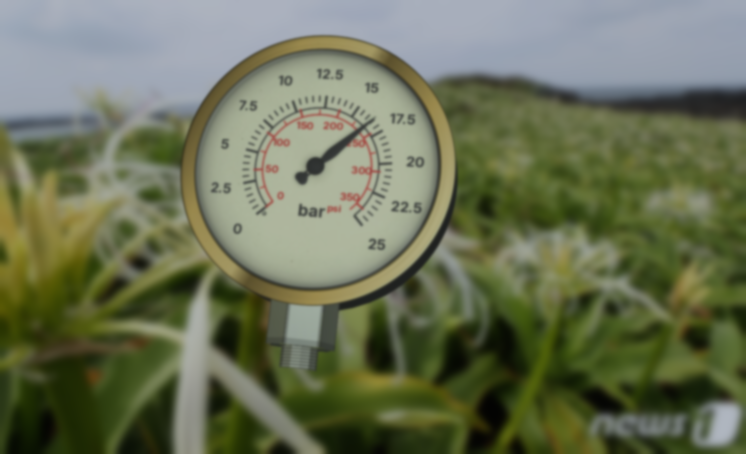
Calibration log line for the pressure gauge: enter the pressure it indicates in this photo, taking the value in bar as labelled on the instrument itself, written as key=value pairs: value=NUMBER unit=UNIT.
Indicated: value=16.5 unit=bar
